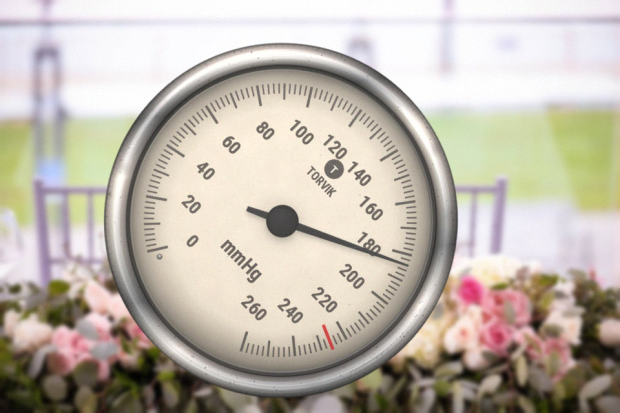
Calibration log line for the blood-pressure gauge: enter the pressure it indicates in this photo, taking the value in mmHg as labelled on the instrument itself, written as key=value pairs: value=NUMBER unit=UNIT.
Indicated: value=184 unit=mmHg
